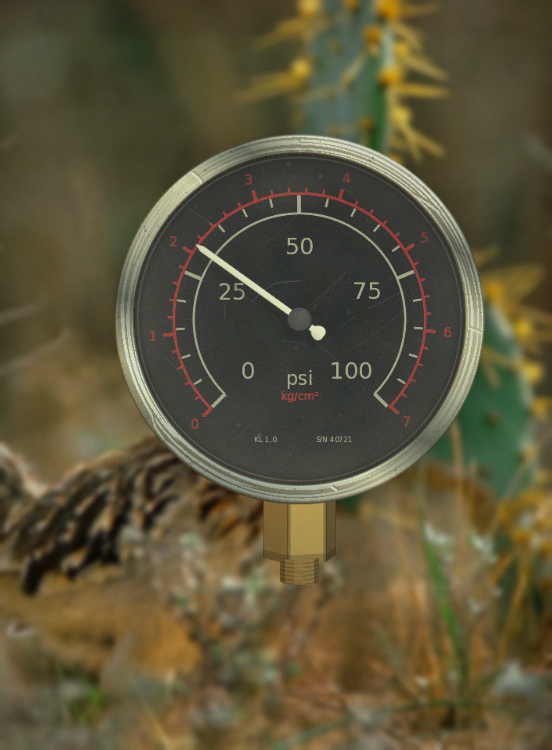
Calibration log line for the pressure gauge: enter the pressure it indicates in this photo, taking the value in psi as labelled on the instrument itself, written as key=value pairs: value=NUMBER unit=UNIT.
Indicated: value=30 unit=psi
